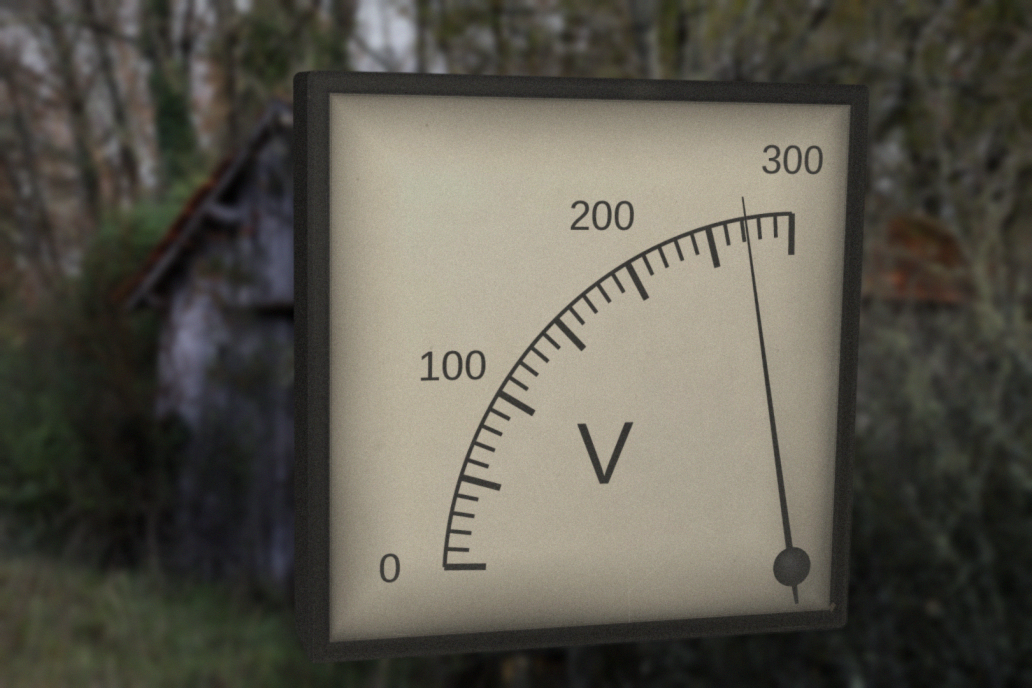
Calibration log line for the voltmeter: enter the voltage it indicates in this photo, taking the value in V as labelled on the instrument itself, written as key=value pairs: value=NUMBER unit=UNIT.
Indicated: value=270 unit=V
